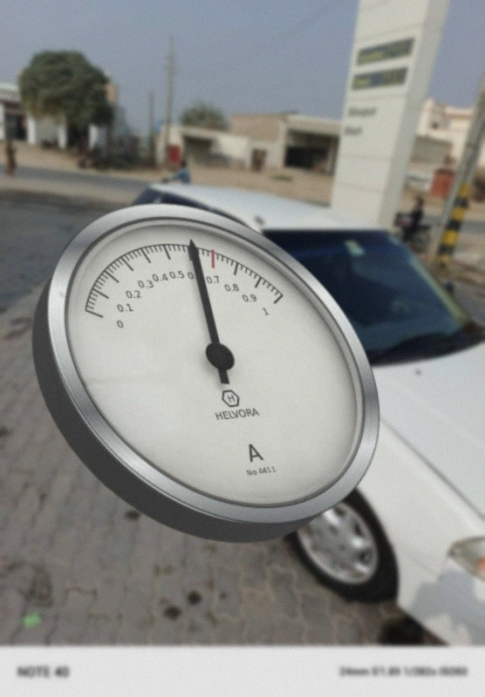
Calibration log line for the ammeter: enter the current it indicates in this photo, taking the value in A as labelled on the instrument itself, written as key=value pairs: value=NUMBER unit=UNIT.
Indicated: value=0.6 unit=A
